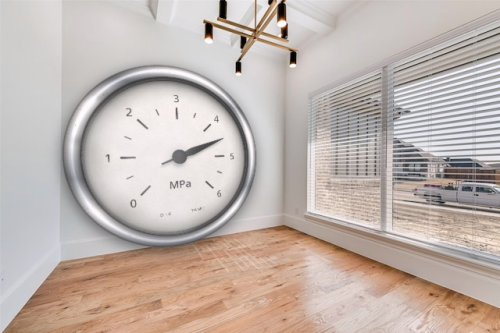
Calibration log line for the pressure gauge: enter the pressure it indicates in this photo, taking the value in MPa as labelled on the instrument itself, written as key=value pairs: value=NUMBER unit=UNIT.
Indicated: value=4.5 unit=MPa
